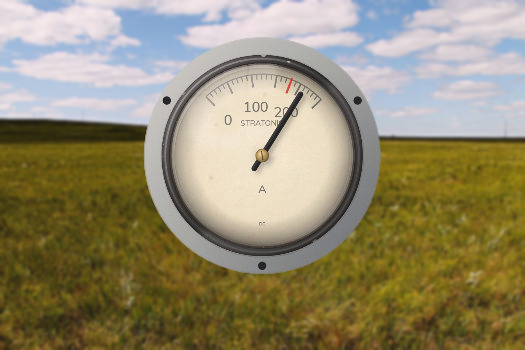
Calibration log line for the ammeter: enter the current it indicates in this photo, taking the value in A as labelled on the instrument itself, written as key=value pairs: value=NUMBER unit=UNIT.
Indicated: value=210 unit=A
